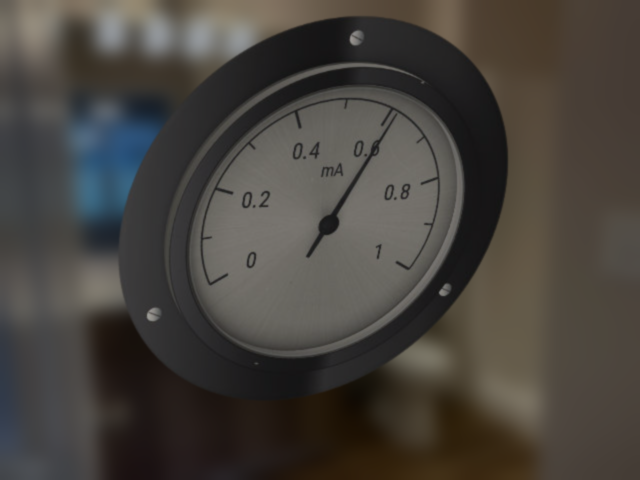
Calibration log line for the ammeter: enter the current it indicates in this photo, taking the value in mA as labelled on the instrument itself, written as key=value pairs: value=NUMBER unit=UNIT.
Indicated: value=0.6 unit=mA
